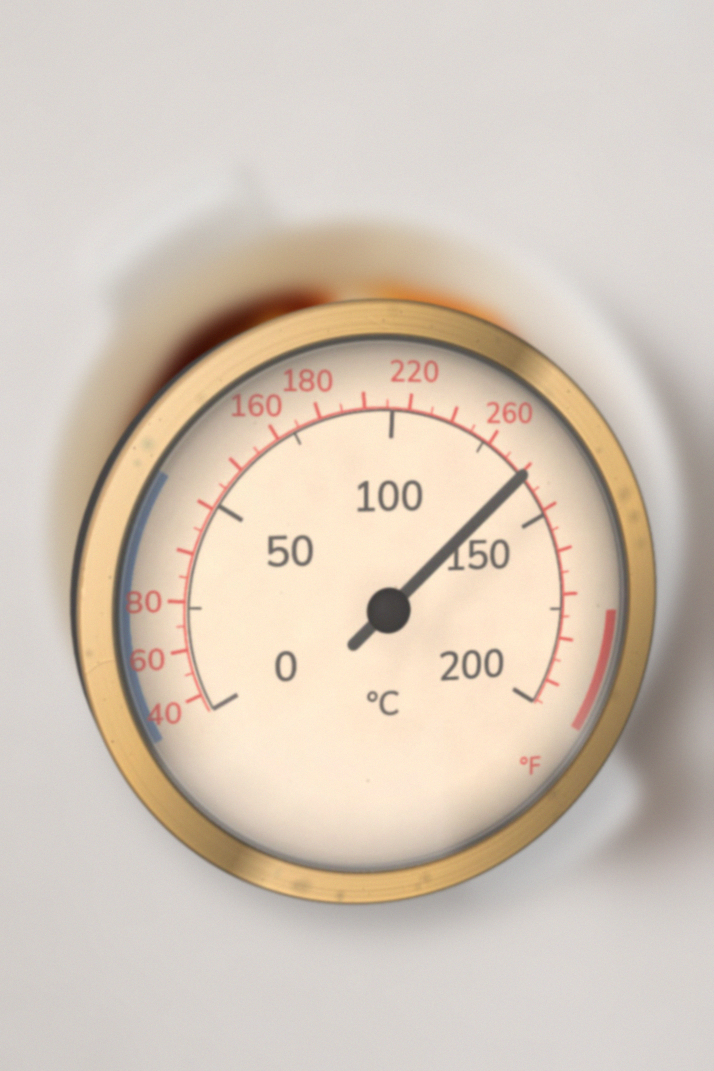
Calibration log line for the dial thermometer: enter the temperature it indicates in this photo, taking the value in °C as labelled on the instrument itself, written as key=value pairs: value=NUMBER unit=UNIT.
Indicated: value=137.5 unit=°C
